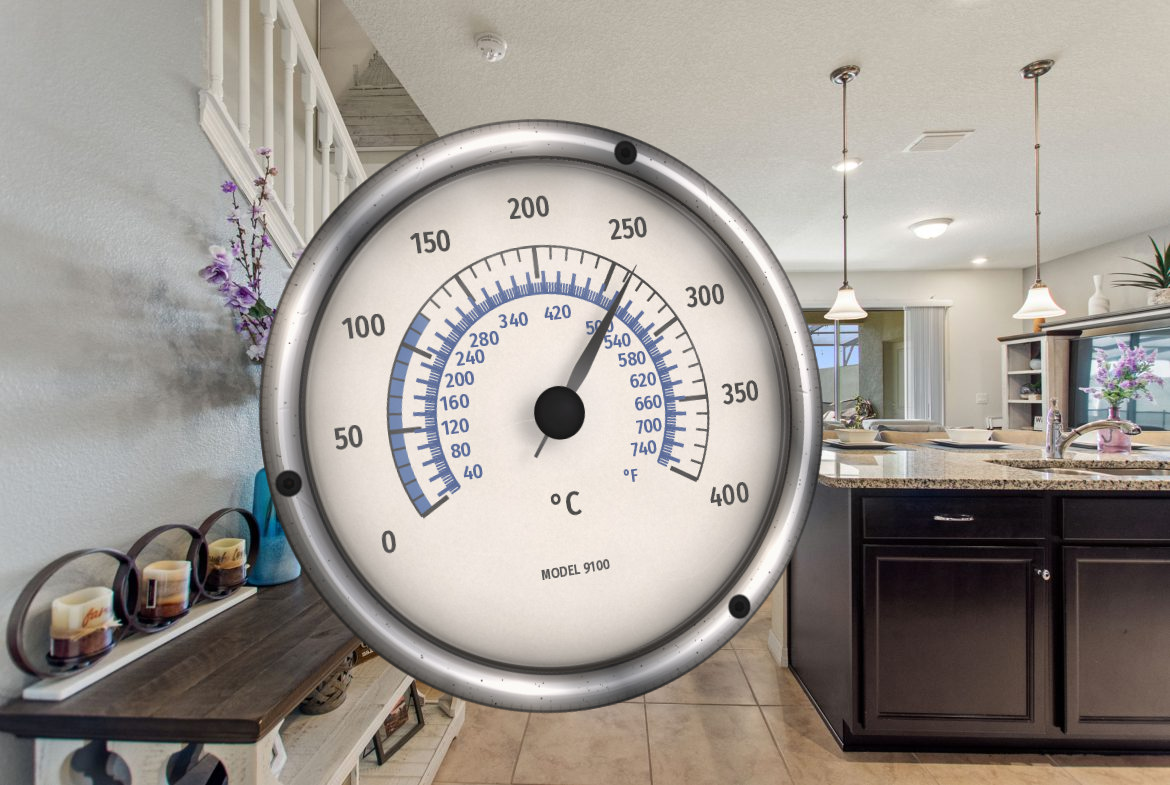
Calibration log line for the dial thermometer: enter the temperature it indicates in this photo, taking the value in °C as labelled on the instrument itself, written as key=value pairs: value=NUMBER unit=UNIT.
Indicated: value=260 unit=°C
